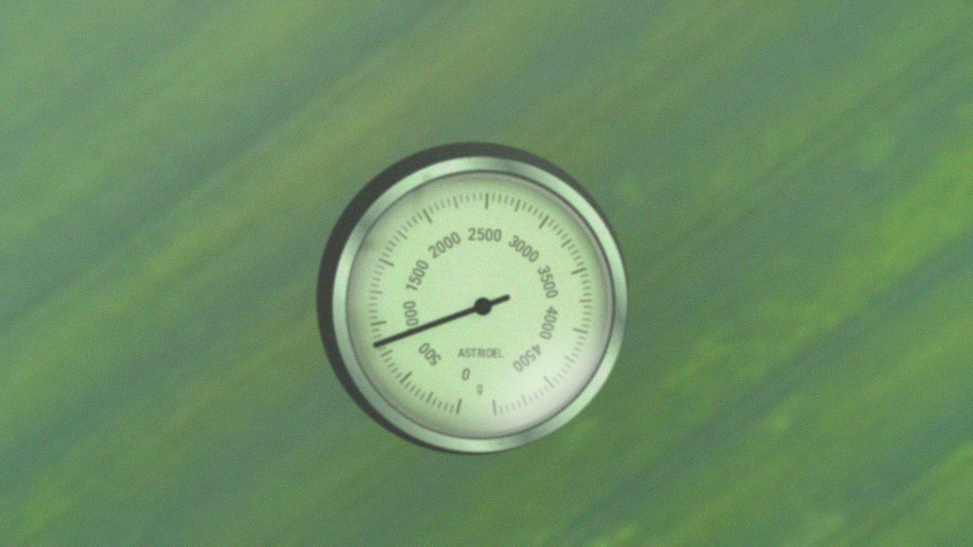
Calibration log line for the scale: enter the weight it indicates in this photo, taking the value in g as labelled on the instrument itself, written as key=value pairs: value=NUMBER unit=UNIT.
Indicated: value=850 unit=g
